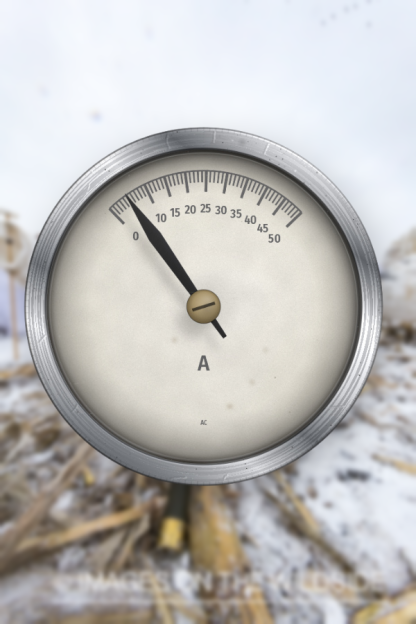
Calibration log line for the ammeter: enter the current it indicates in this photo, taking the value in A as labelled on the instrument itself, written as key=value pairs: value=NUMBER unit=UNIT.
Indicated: value=5 unit=A
